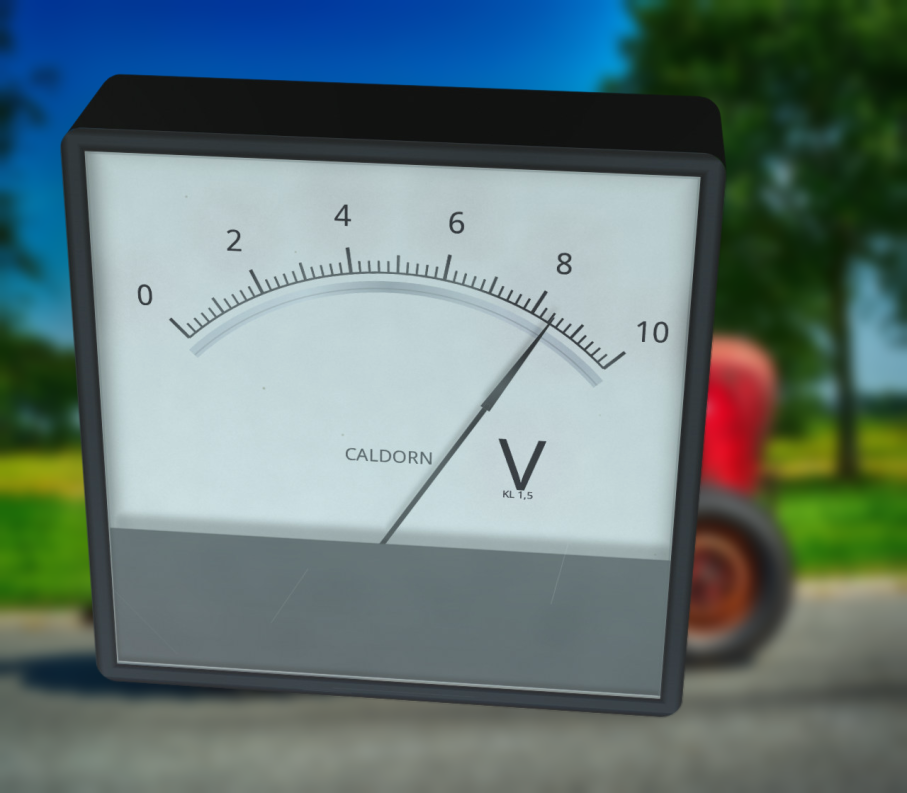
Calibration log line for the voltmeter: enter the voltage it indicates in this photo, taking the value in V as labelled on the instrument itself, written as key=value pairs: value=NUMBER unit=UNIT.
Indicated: value=8.4 unit=V
